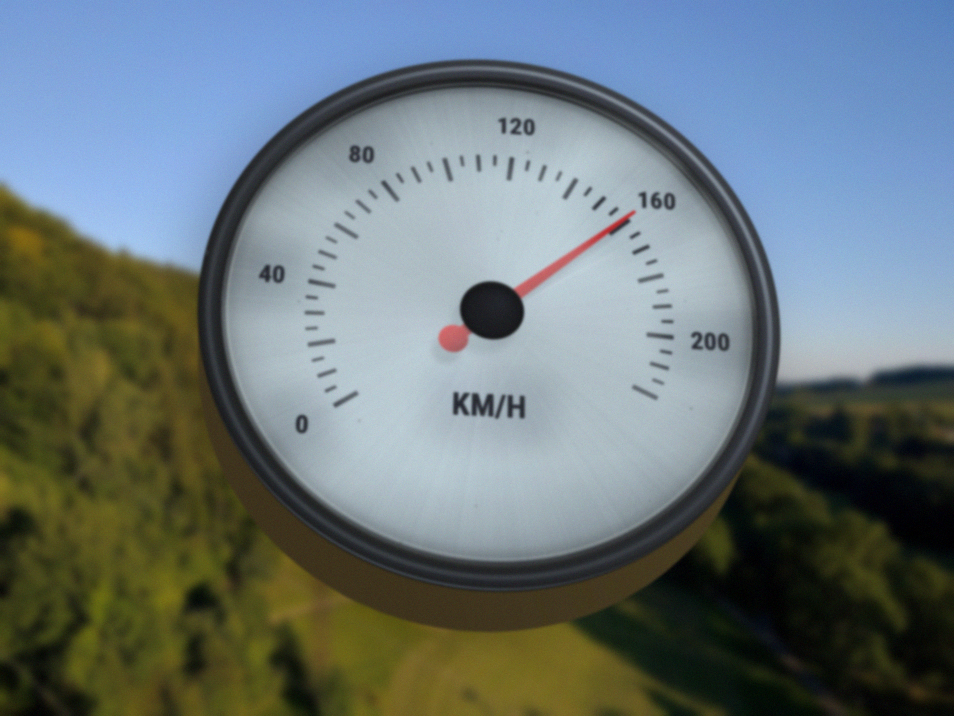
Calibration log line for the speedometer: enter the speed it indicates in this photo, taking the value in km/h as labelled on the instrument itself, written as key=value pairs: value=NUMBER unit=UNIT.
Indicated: value=160 unit=km/h
